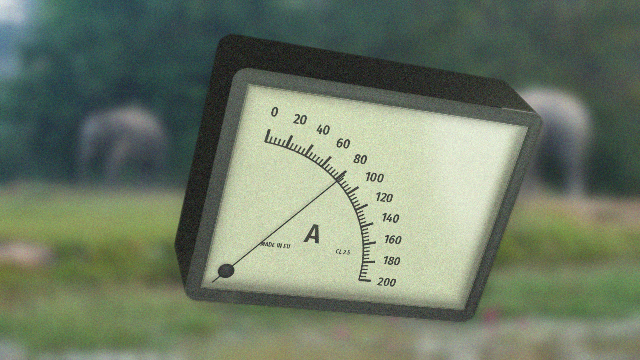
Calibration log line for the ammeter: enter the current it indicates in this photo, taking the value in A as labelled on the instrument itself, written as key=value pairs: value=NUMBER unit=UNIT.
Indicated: value=80 unit=A
